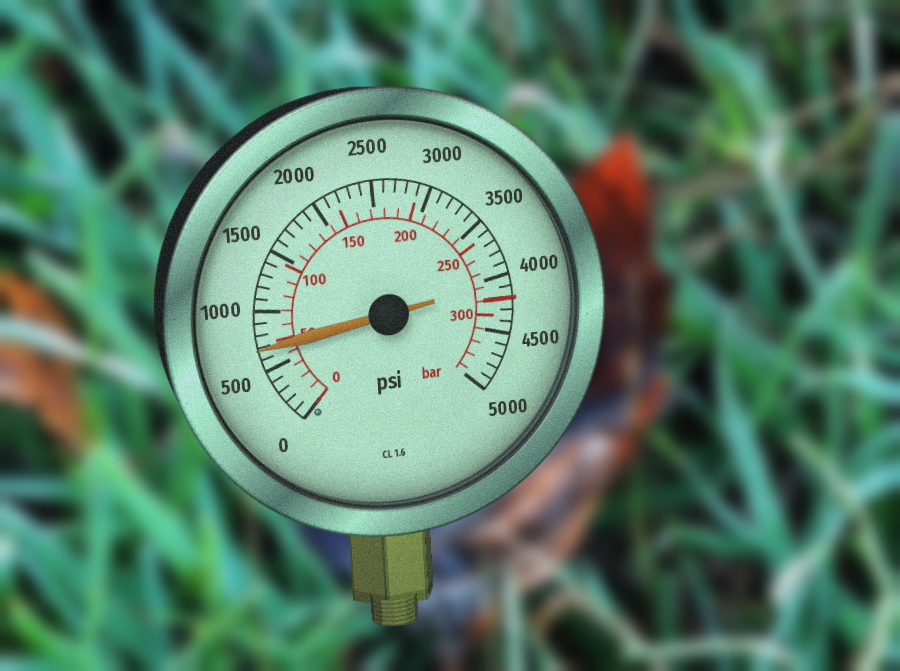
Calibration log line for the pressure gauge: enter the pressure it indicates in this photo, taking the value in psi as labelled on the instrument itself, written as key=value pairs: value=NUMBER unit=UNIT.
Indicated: value=700 unit=psi
